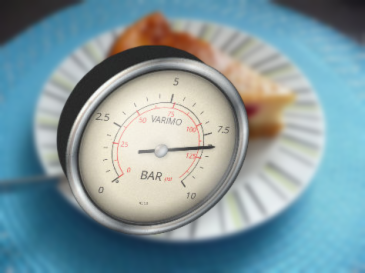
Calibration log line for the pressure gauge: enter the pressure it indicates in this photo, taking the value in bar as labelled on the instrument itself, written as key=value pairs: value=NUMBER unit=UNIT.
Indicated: value=8 unit=bar
